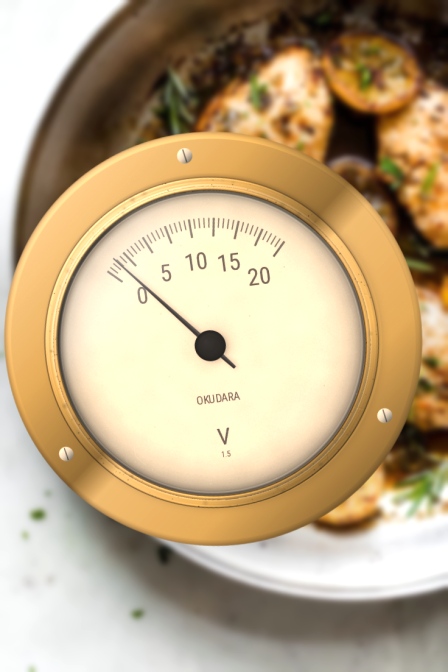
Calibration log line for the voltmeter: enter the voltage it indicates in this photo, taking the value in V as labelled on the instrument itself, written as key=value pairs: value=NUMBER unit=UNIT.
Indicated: value=1.5 unit=V
